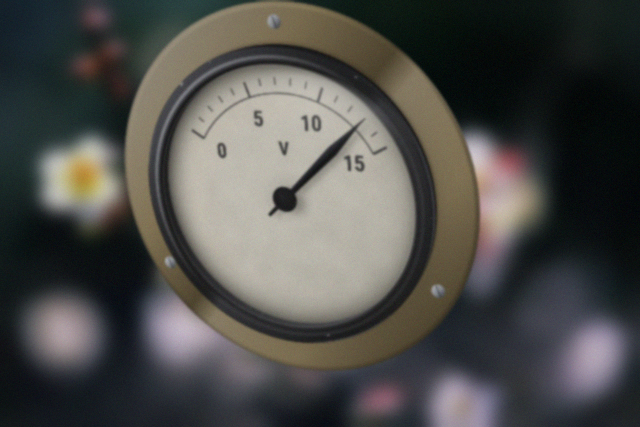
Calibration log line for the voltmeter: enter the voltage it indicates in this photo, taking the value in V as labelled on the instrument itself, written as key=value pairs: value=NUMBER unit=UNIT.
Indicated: value=13 unit=V
